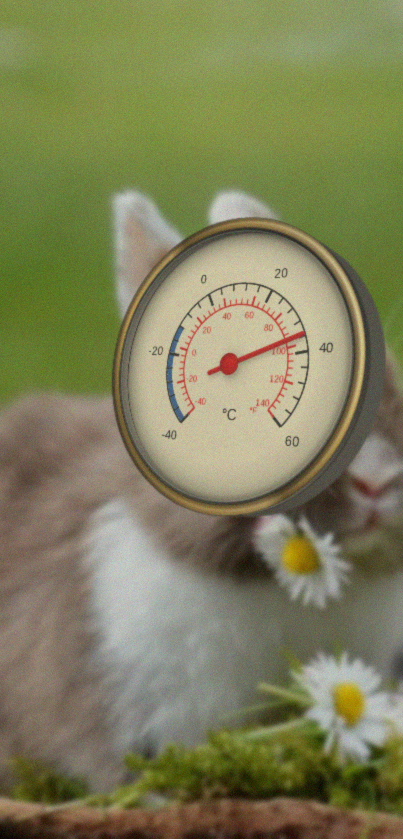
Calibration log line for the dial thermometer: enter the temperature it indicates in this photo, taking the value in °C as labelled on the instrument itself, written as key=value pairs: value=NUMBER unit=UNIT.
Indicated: value=36 unit=°C
